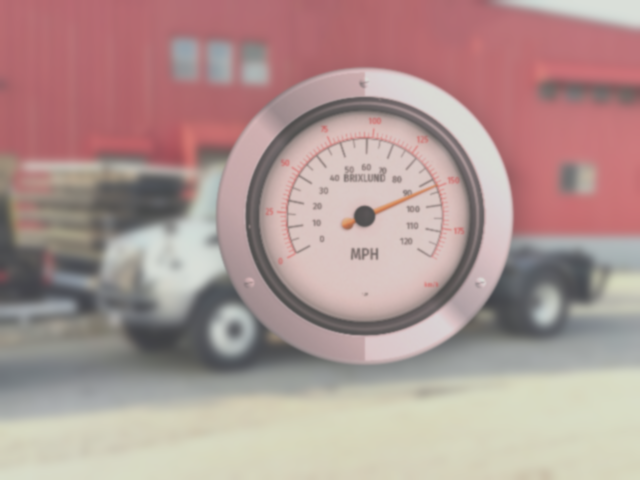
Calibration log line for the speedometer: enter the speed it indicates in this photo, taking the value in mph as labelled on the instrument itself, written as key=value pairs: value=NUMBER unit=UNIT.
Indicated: value=92.5 unit=mph
